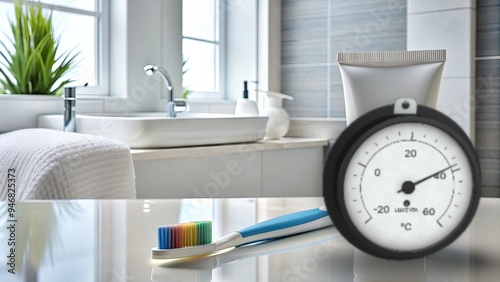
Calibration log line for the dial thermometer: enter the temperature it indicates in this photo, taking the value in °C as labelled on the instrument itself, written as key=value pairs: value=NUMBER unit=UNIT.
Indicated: value=38 unit=°C
